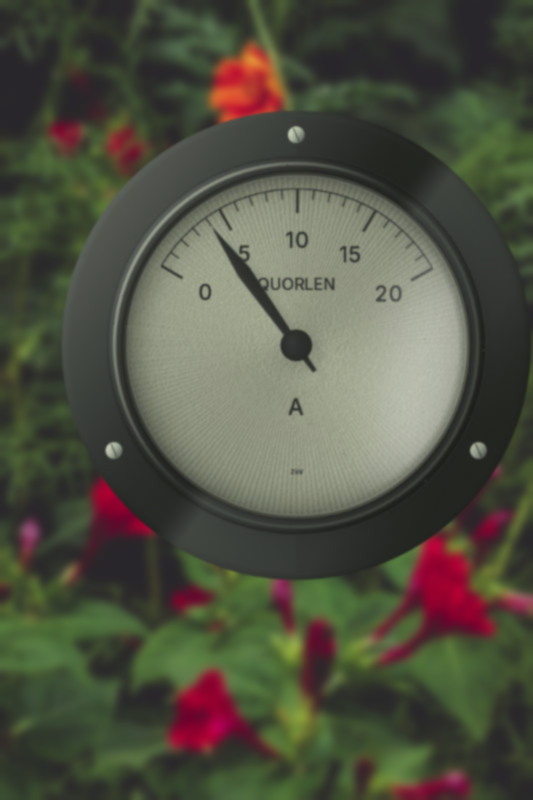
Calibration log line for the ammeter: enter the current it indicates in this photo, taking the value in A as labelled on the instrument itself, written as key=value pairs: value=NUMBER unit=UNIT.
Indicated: value=4 unit=A
